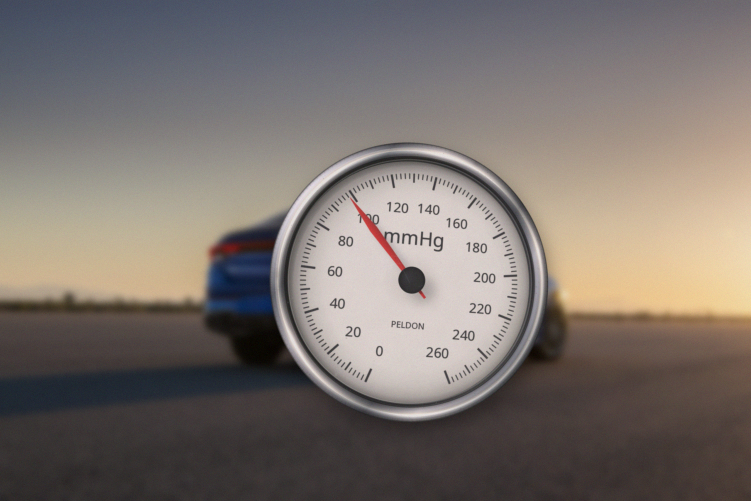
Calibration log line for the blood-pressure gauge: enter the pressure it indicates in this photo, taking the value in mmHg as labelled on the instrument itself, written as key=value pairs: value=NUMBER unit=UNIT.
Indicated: value=98 unit=mmHg
